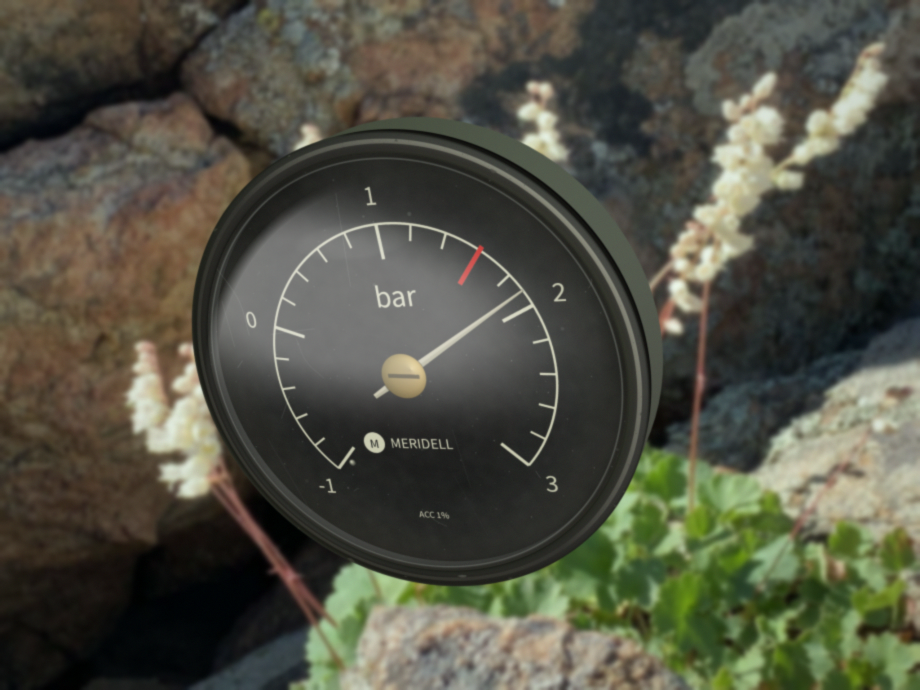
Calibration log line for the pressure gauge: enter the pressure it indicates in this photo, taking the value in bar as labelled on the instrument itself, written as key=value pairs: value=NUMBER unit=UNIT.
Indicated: value=1.9 unit=bar
